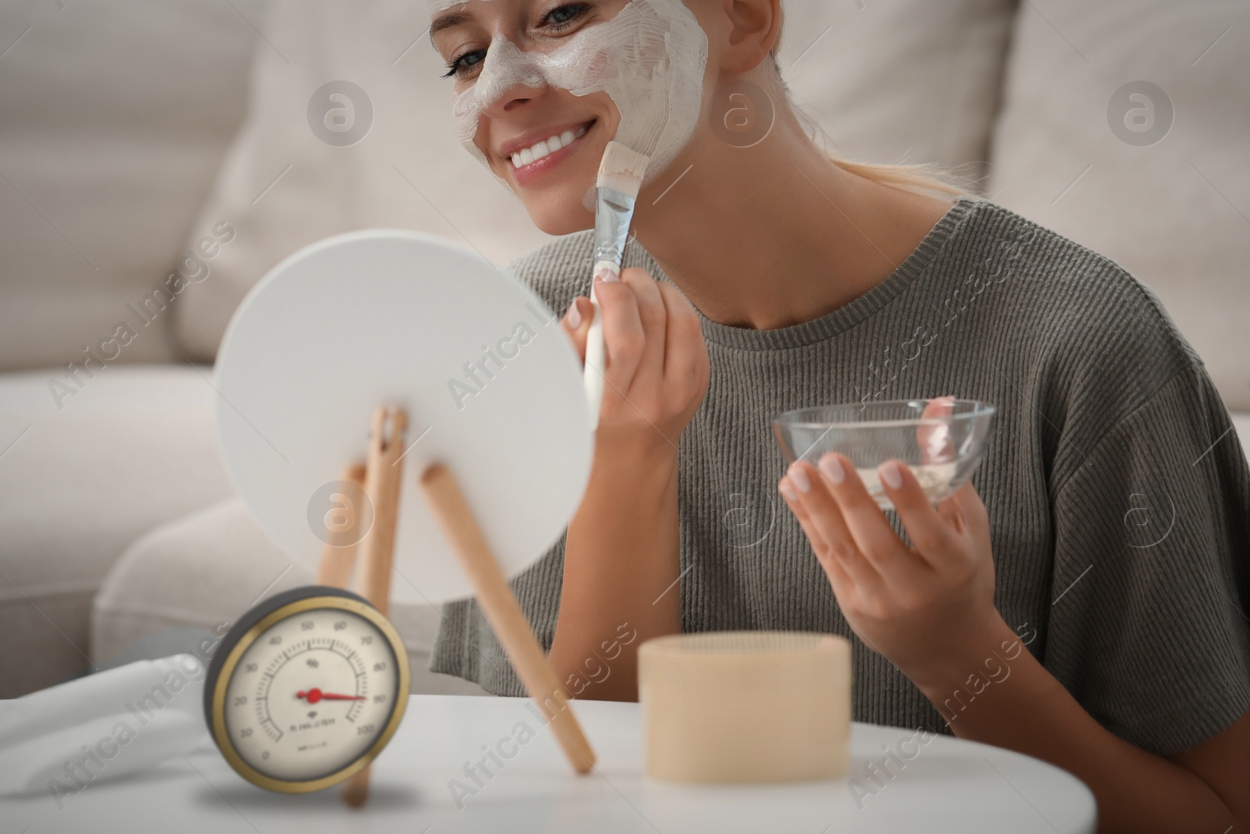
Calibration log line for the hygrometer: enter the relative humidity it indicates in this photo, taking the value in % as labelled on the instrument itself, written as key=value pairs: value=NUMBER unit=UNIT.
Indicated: value=90 unit=%
